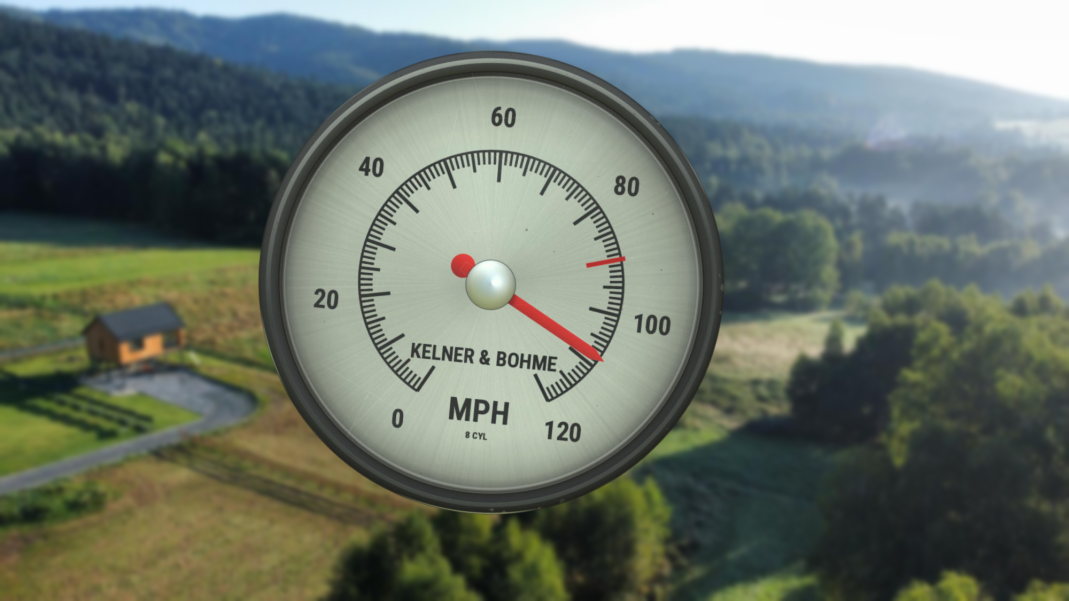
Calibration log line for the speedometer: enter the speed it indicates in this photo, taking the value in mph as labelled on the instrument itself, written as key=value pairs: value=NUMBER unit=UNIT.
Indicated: value=108 unit=mph
